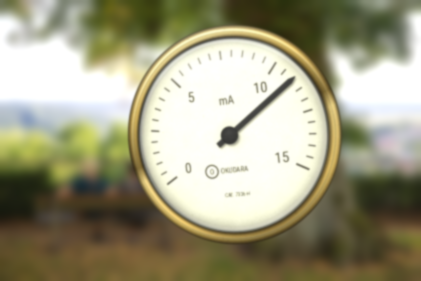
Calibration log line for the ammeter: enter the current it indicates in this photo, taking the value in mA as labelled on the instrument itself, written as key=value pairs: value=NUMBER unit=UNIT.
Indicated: value=11 unit=mA
